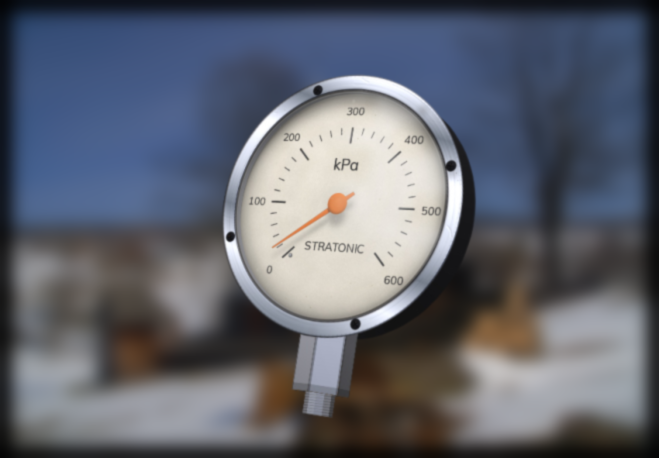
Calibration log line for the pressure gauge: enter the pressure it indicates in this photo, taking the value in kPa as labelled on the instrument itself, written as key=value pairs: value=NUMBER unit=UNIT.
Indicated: value=20 unit=kPa
